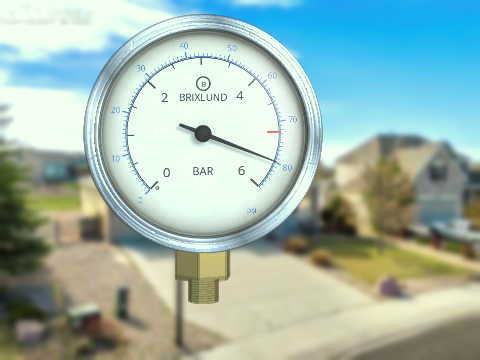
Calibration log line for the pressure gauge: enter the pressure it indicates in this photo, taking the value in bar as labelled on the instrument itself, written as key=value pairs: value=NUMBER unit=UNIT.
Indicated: value=5.5 unit=bar
